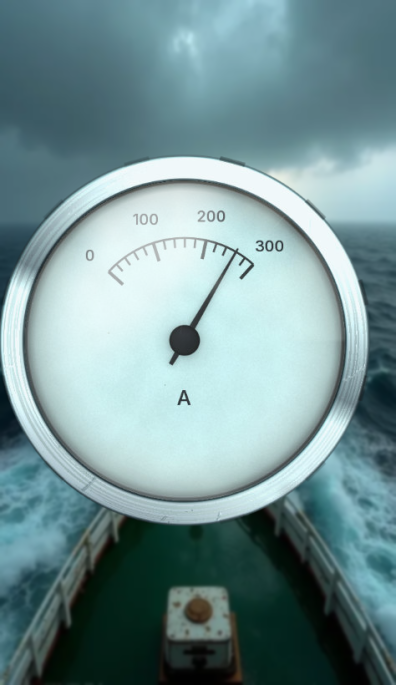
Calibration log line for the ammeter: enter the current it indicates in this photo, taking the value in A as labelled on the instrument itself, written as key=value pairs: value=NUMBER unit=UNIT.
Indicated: value=260 unit=A
